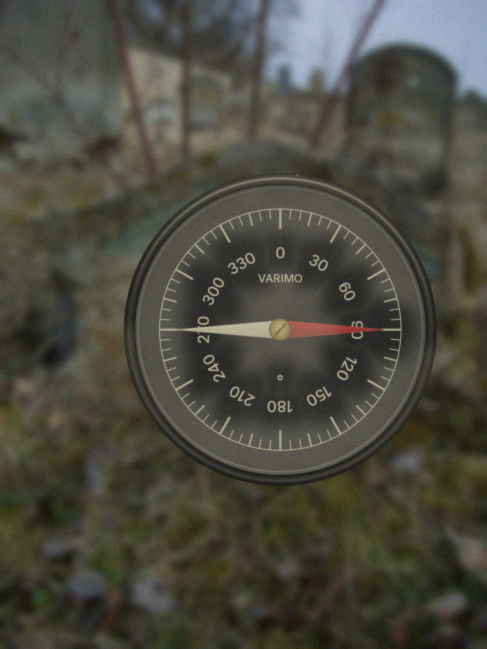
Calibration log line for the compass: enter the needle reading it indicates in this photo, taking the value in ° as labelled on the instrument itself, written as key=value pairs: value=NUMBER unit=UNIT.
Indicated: value=90 unit=°
